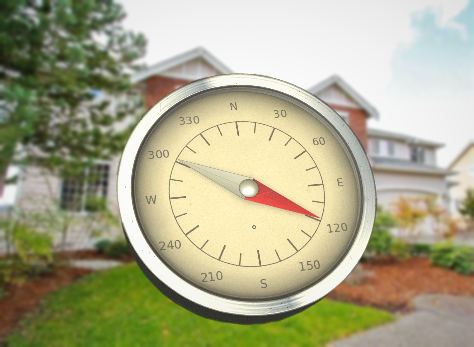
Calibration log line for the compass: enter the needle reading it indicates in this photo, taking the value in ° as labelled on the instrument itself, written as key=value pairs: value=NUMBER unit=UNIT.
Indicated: value=120 unit=°
